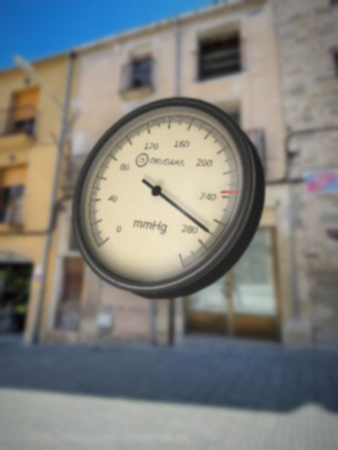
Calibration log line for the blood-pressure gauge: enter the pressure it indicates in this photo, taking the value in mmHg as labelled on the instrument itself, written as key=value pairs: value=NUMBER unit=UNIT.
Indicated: value=270 unit=mmHg
